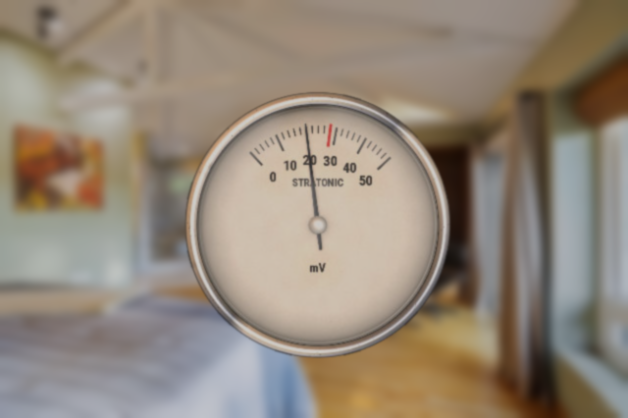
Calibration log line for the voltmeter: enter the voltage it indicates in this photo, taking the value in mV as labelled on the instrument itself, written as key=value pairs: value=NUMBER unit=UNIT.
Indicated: value=20 unit=mV
